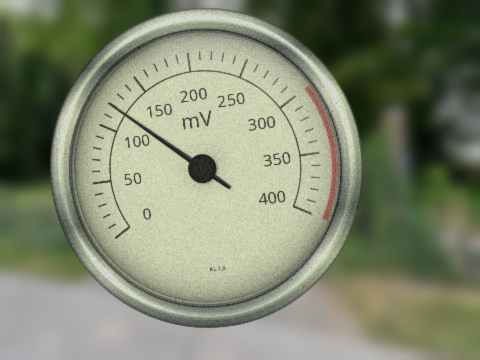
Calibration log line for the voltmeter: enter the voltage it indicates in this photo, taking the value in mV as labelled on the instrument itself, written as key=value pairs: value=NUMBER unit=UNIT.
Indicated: value=120 unit=mV
